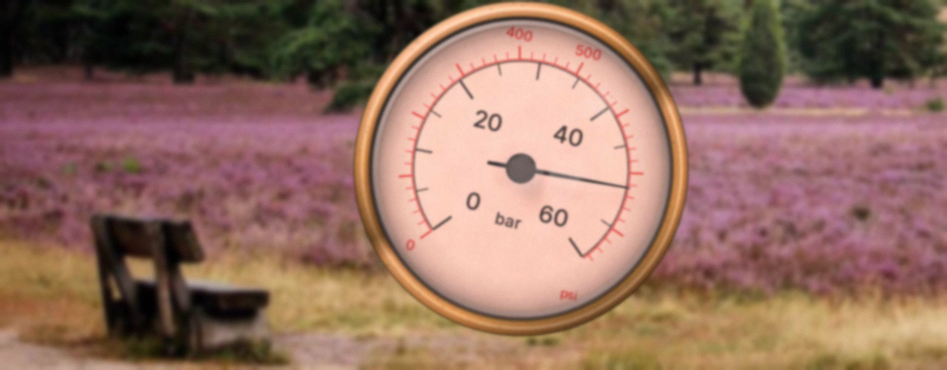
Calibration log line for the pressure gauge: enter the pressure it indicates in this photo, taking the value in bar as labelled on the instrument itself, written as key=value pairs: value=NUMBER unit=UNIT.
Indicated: value=50 unit=bar
